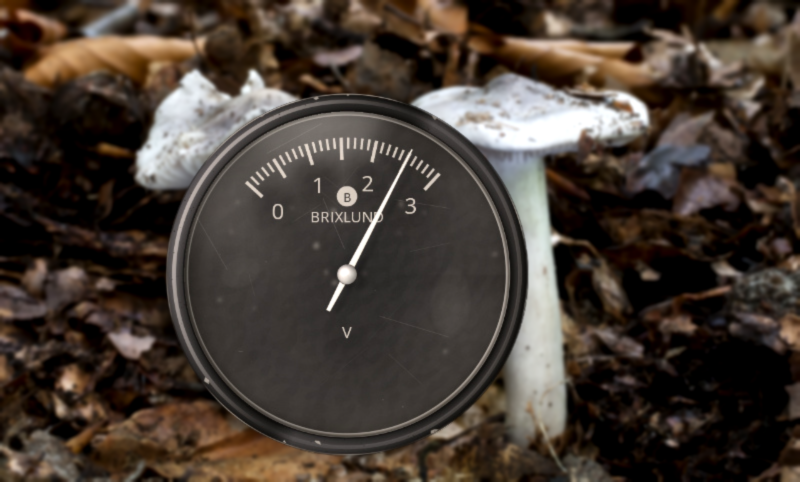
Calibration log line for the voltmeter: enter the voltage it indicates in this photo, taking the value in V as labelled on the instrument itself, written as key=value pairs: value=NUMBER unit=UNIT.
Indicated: value=2.5 unit=V
